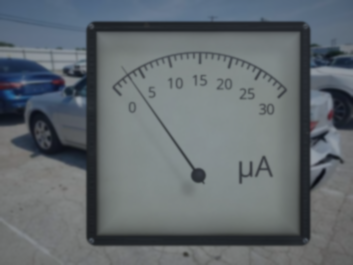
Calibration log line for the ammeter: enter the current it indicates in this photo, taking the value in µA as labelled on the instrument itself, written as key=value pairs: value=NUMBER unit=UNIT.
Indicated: value=3 unit=µA
